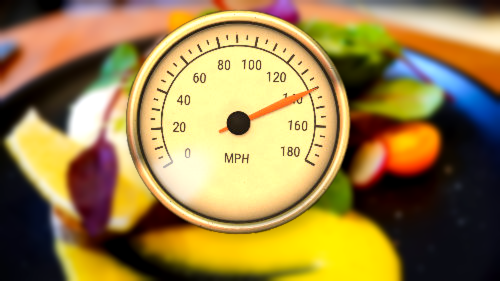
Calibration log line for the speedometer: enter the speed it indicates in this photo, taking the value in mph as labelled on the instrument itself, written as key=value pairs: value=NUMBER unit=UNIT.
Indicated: value=140 unit=mph
